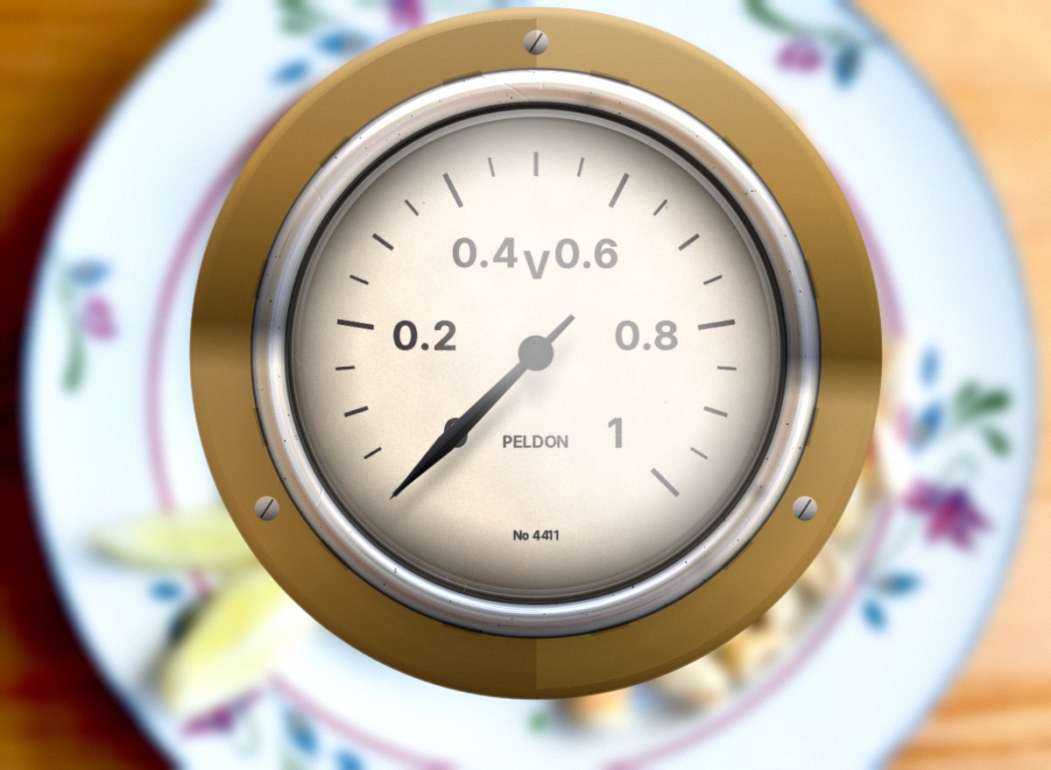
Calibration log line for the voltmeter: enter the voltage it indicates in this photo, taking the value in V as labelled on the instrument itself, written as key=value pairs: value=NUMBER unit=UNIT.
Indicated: value=0 unit=V
